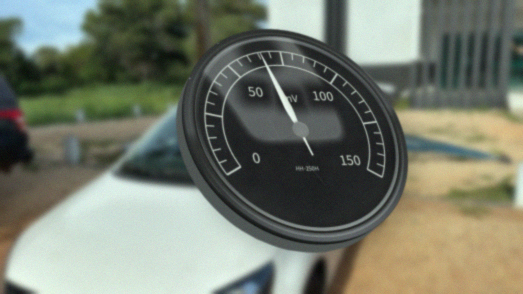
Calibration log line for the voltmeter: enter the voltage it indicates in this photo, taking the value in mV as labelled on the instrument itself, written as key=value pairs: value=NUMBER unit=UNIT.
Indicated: value=65 unit=mV
